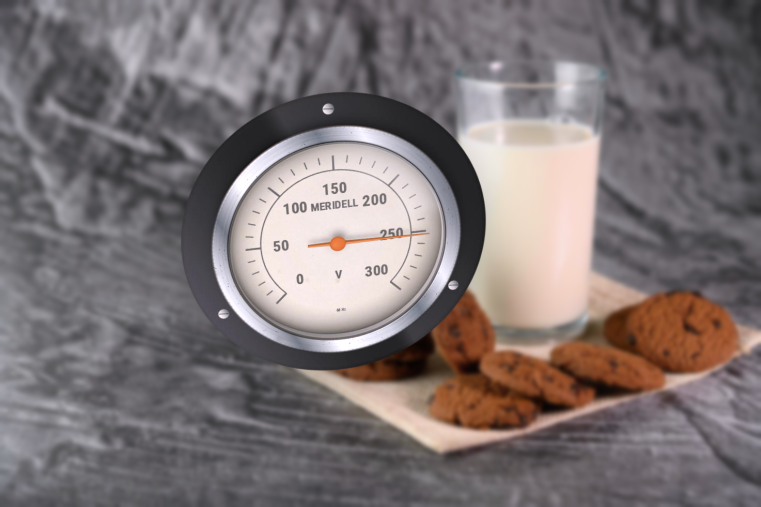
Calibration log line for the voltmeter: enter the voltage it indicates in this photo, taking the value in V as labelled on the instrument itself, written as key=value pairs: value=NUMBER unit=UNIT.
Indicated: value=250 unit=V
